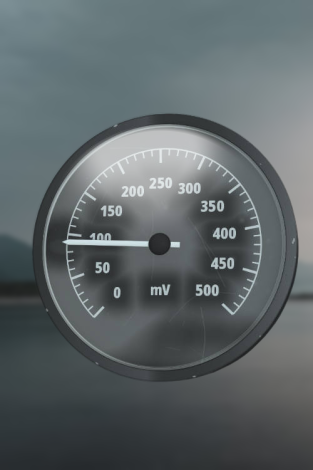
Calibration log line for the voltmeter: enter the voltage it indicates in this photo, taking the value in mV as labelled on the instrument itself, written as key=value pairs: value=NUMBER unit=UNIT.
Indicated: value=90 unit=mV
